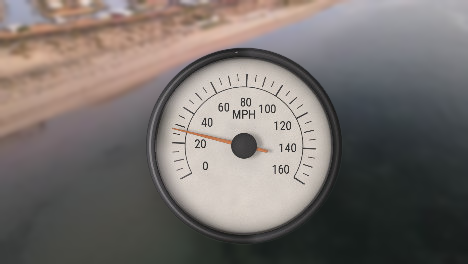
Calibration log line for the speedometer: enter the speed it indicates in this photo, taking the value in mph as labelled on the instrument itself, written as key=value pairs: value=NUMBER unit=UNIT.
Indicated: value=27.5 unit=mph
